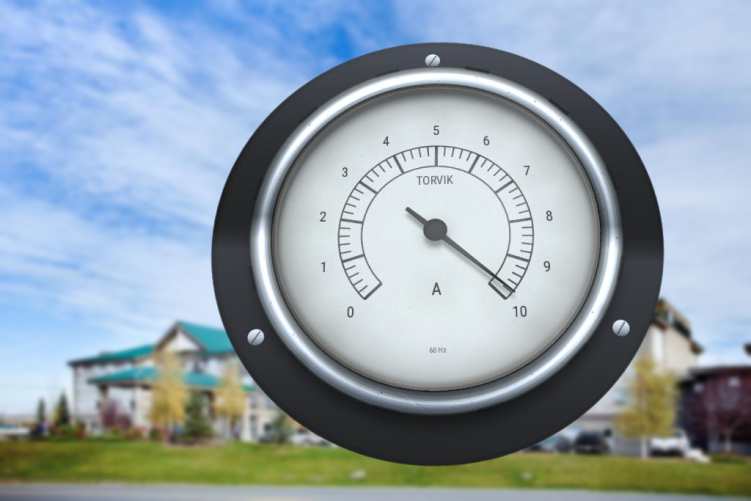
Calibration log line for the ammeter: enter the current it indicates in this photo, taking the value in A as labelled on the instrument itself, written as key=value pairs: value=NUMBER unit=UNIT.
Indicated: value=9.8 unit=A
